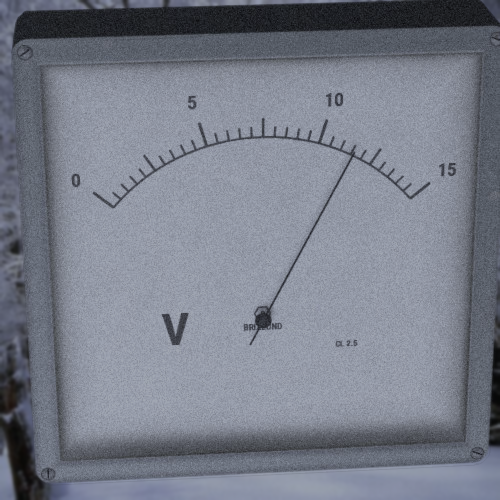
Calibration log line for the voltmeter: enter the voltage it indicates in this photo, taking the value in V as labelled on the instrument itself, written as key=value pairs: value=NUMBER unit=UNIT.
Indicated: value=11.5 unit=V
